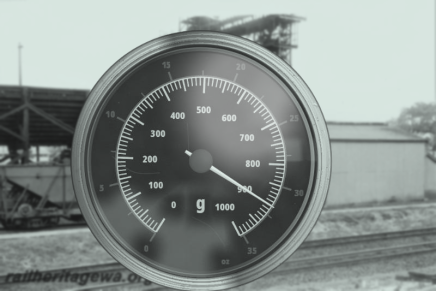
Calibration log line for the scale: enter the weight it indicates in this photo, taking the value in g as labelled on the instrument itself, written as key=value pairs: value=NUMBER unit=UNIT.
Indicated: value=900 unit=g
